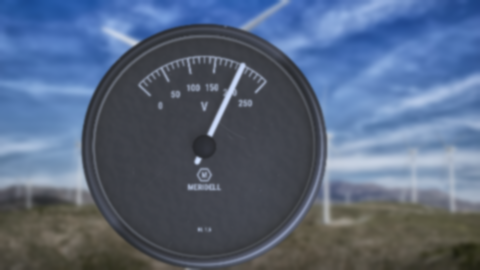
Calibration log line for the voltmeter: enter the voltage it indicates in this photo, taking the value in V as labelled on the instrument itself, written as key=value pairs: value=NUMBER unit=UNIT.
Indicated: value=200 unit=V
